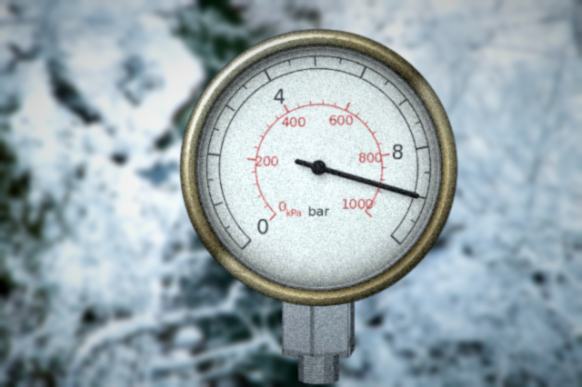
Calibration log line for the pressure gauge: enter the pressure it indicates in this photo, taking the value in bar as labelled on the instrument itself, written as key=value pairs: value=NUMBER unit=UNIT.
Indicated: value=9 unit=bar
